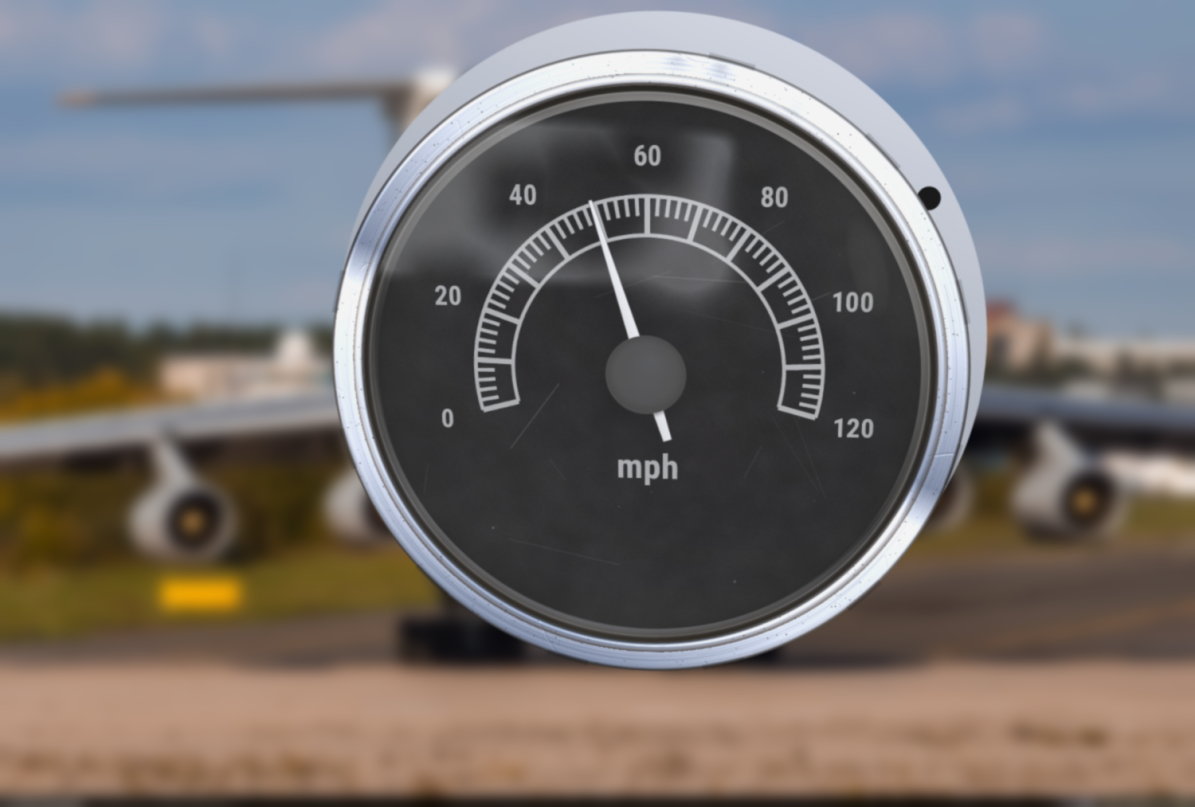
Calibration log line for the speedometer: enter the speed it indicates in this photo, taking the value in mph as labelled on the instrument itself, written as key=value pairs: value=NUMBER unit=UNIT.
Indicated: value=50 unit=mph
